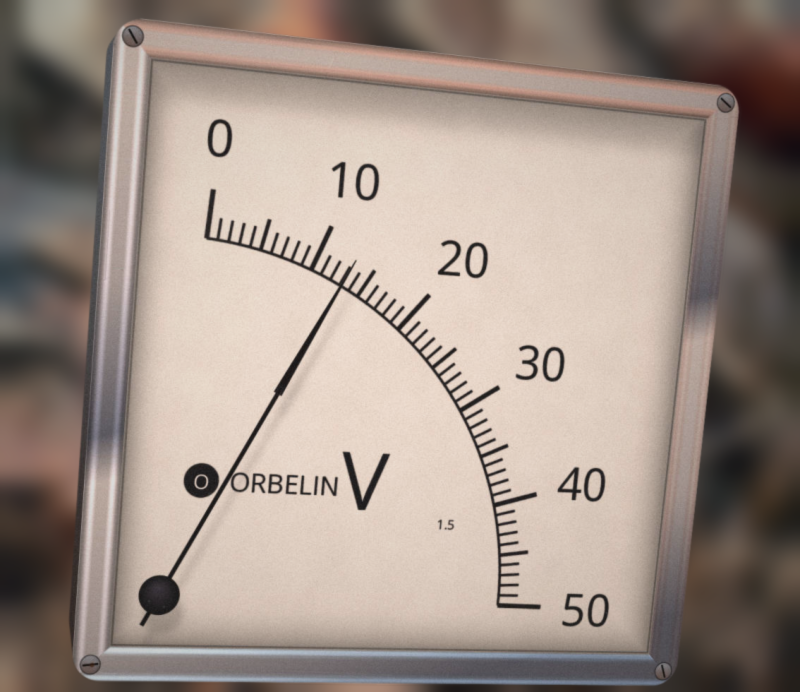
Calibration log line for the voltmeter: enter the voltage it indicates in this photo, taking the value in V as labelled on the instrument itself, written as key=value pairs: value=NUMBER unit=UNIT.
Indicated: value=13 unit=V
